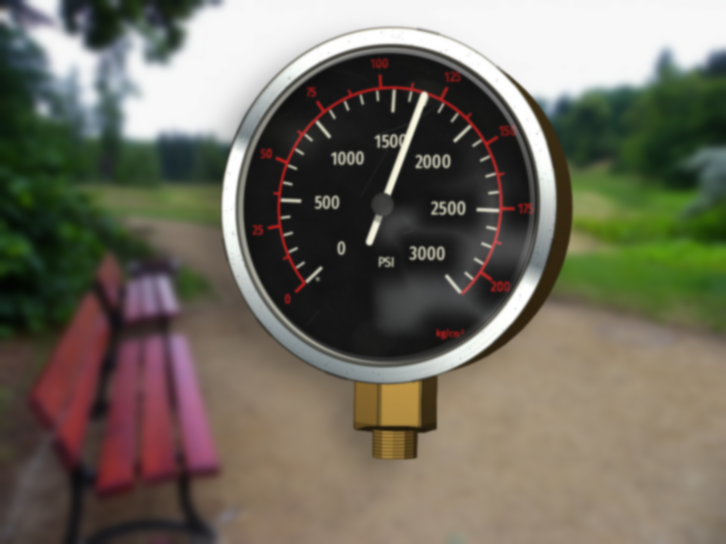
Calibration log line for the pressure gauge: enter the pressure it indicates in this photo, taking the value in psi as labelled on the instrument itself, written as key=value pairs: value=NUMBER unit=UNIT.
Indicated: value=1700 unit=psi
